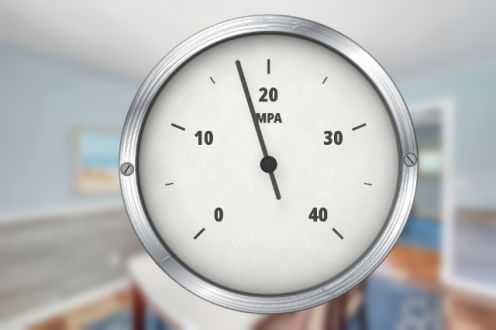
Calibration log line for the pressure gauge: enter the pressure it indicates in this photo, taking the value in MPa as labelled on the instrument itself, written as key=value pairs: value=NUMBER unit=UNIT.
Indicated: value=17.5 unit=MPa
